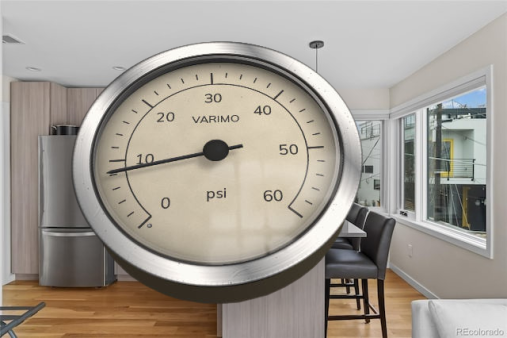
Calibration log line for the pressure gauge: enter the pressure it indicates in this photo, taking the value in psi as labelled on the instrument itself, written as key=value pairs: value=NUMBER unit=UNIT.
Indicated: value=8 unit=psi
